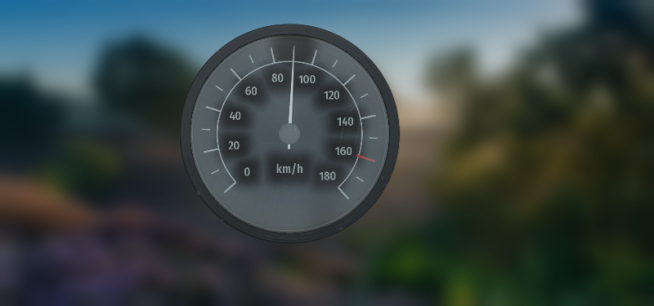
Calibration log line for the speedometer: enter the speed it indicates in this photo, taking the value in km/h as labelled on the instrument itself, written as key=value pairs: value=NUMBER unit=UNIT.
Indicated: value=90 unit=km/h
